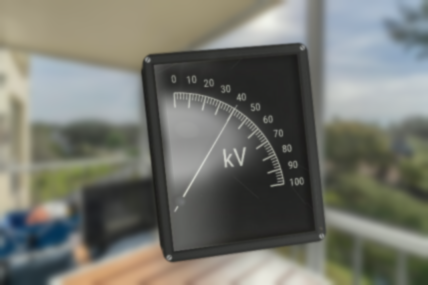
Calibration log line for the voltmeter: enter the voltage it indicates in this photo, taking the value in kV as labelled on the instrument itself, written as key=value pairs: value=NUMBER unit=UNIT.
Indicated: value=40 unit=kV
